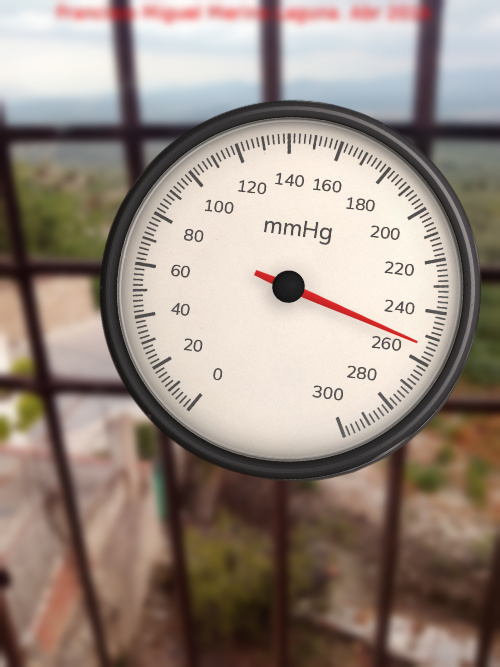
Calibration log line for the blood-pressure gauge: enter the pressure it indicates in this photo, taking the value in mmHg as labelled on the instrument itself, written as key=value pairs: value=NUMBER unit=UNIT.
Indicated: value=254 unit=mmHg
